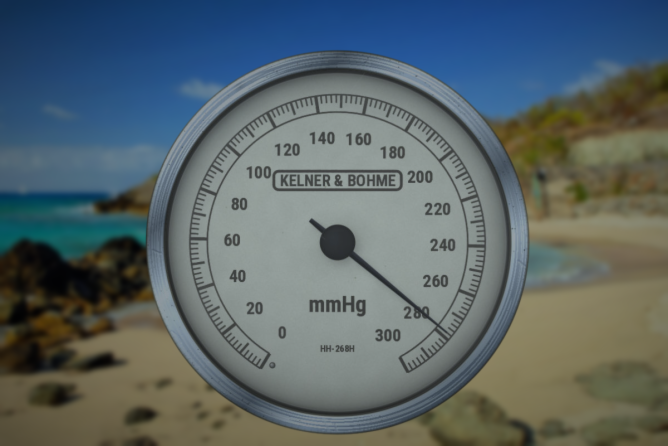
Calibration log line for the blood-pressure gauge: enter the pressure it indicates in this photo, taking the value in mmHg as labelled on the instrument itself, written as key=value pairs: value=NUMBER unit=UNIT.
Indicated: value=278 unit=mmHg
